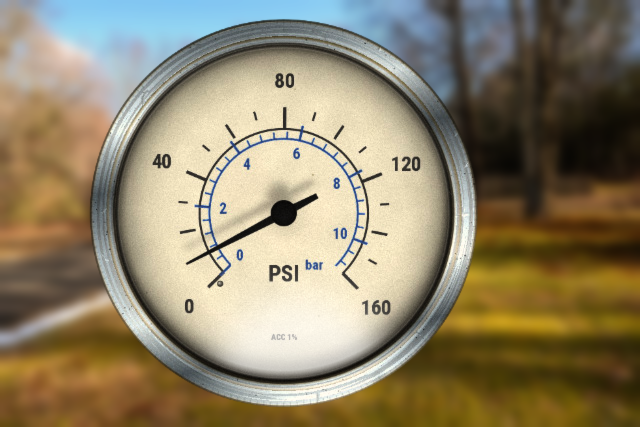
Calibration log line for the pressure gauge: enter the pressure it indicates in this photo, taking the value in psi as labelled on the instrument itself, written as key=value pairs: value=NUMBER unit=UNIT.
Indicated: value=10 unit=psi
